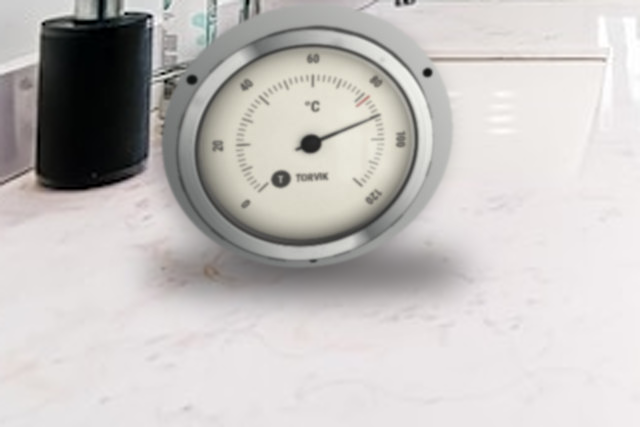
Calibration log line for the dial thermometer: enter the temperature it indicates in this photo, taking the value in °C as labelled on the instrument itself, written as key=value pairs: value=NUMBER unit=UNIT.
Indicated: value=90 unit=°C
